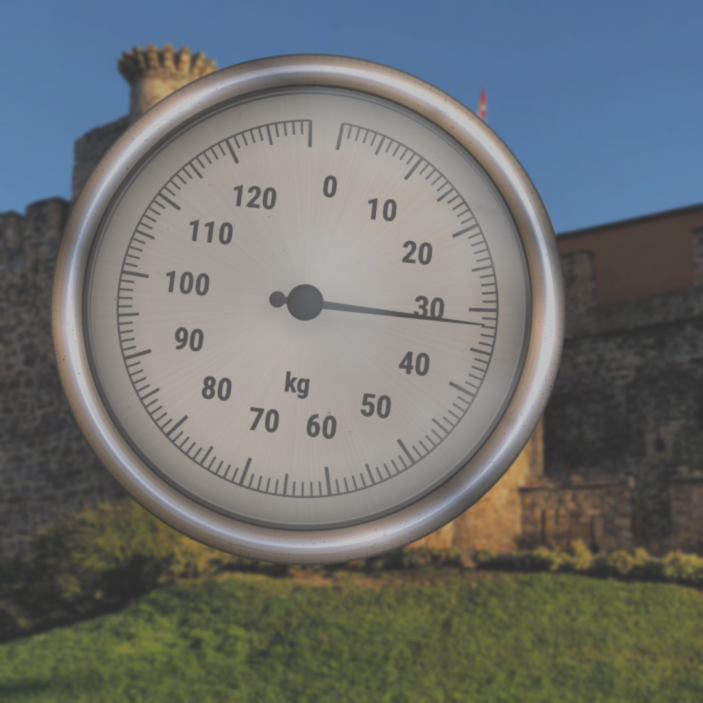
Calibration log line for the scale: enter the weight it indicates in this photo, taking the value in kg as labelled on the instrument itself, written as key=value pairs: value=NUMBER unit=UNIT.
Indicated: value=32 unit=kg
